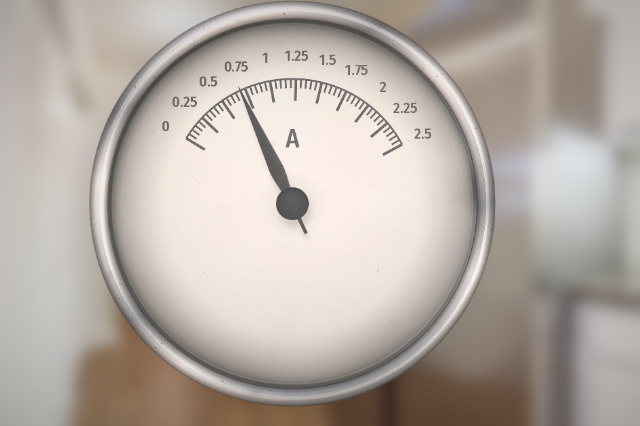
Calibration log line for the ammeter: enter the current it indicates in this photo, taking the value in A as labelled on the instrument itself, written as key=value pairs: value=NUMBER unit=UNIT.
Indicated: value=0.7 unit=A
